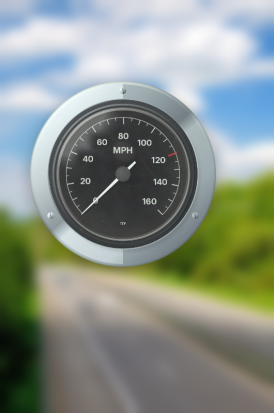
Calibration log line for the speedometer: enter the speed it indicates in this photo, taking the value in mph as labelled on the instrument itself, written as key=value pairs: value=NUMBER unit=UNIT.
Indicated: value=0 unit=mph
